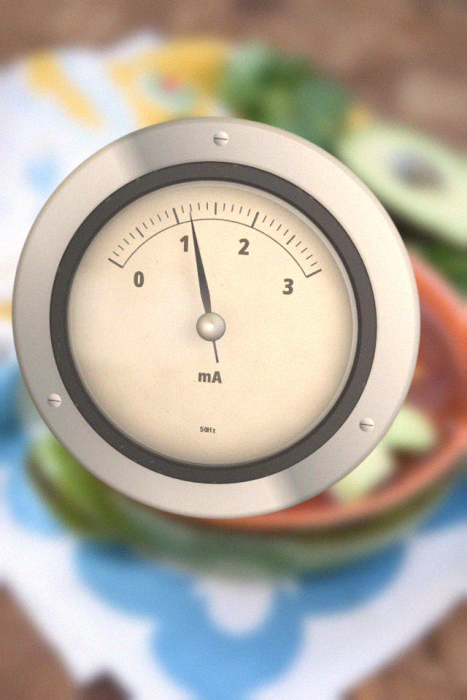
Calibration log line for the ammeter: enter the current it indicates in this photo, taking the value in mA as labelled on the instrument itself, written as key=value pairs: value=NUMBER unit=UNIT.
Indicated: value=1.2 unit=mA
